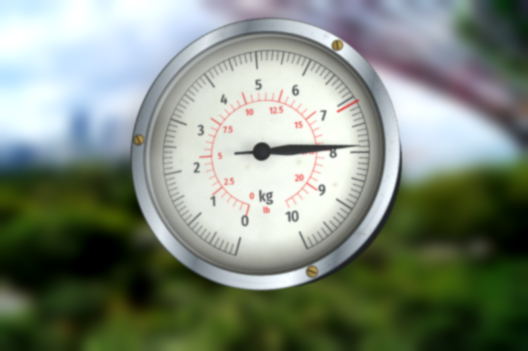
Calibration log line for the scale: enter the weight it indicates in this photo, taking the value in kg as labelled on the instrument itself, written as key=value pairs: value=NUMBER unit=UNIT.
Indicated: value=7.9 unit=kg
